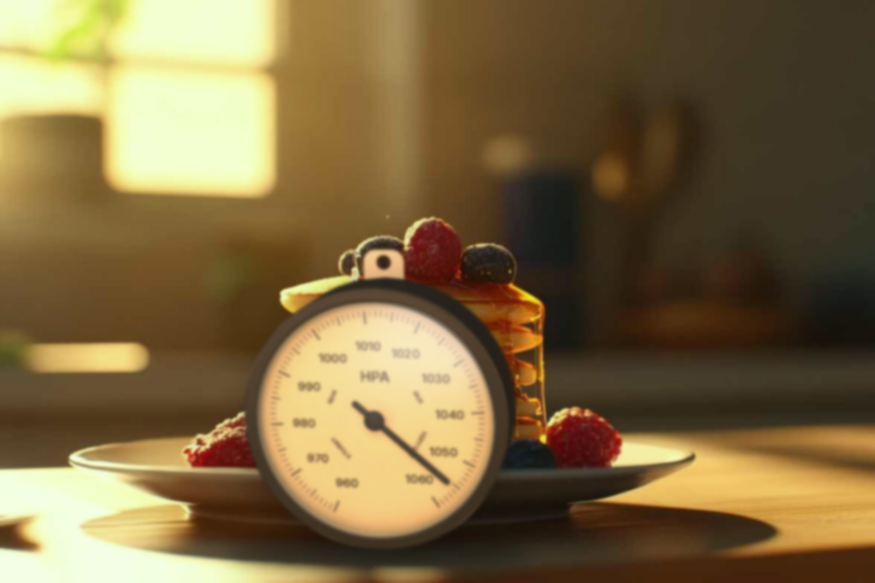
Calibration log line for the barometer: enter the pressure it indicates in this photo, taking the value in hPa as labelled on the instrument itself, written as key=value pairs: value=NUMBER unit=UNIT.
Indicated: value=1055 unit=hPa
